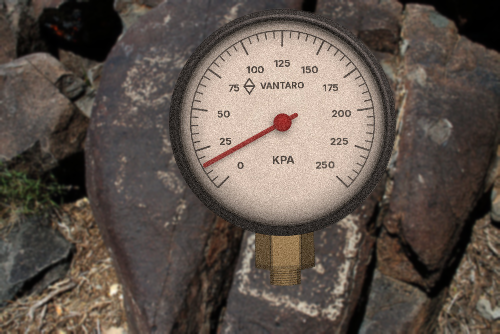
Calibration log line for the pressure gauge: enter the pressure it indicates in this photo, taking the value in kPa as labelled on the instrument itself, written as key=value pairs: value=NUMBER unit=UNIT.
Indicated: value=15 unit=kPa
